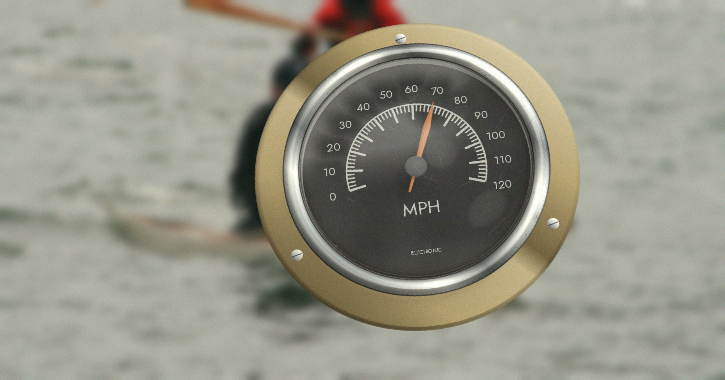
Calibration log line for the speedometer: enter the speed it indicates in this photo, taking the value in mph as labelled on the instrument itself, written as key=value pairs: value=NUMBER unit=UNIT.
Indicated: value=70 unit=mph
